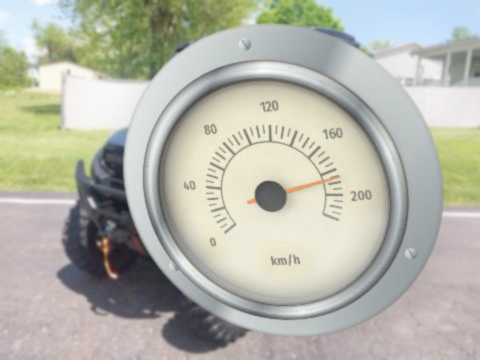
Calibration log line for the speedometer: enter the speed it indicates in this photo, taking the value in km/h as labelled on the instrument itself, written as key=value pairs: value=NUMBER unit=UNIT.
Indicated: value=185 unit=km/h
